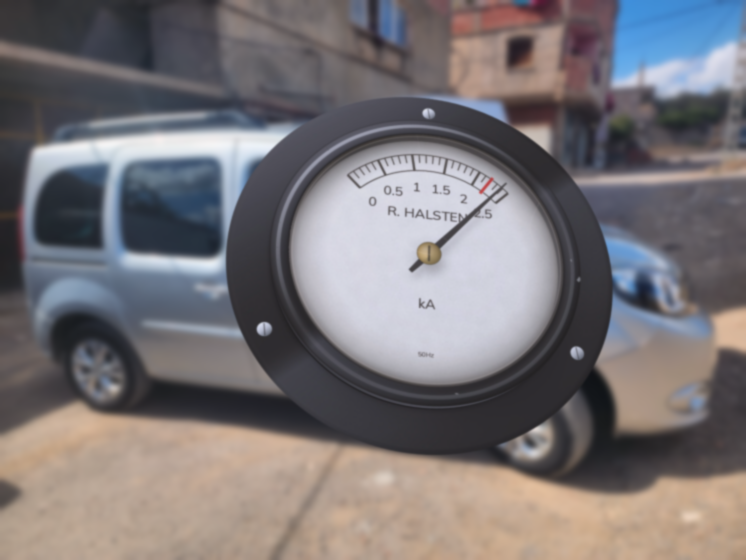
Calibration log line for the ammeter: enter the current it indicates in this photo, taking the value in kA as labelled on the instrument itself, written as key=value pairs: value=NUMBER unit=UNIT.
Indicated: value=2.4 unit=kA
